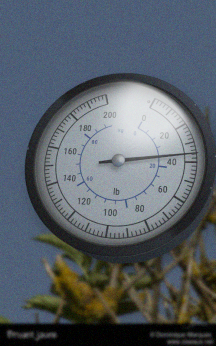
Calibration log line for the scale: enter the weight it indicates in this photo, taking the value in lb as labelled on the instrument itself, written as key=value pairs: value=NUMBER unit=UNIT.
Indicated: value=36 unit=lb
